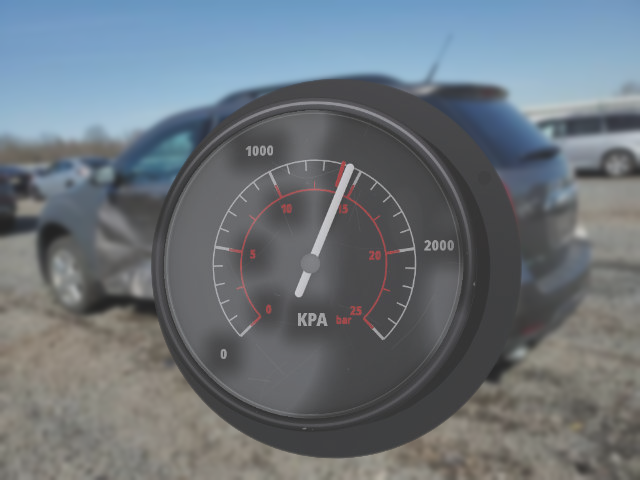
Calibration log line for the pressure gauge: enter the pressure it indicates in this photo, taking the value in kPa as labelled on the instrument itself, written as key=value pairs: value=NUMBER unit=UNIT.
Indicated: value=1450 unit=kPa
